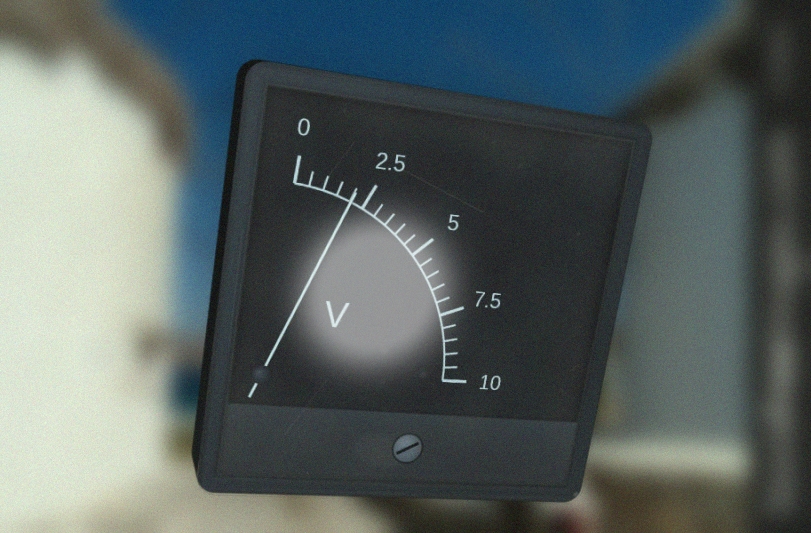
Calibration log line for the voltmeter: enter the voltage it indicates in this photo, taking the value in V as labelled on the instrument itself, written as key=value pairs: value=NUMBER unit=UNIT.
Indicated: value=2 unit=V
